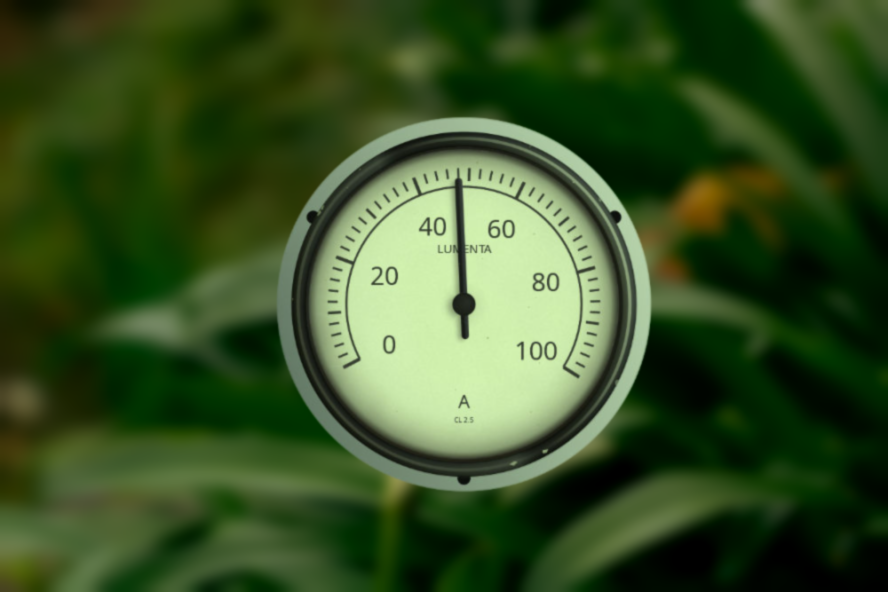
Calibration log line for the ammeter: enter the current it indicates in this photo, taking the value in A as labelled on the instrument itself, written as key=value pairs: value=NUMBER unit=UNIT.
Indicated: value=48 unit=A
